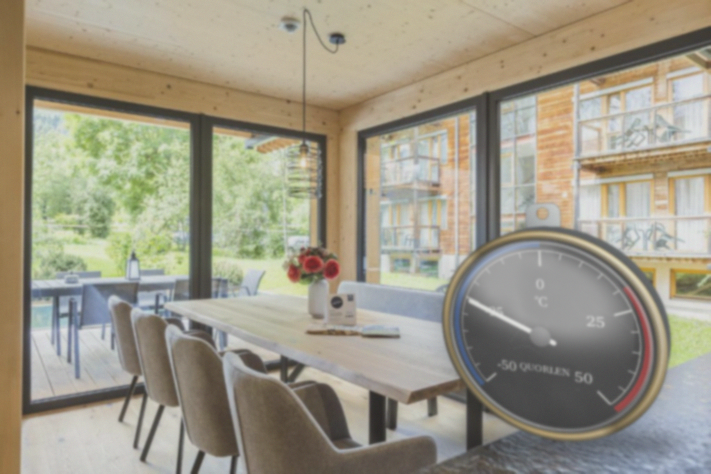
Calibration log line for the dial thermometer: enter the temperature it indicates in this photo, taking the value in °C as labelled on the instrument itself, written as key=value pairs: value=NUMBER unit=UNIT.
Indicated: value=-25 unit=°C
